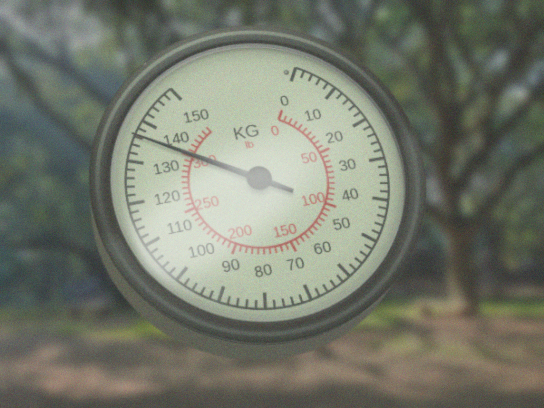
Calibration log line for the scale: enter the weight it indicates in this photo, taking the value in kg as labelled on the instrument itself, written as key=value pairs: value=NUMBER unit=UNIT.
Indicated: value=136 unit=kg
